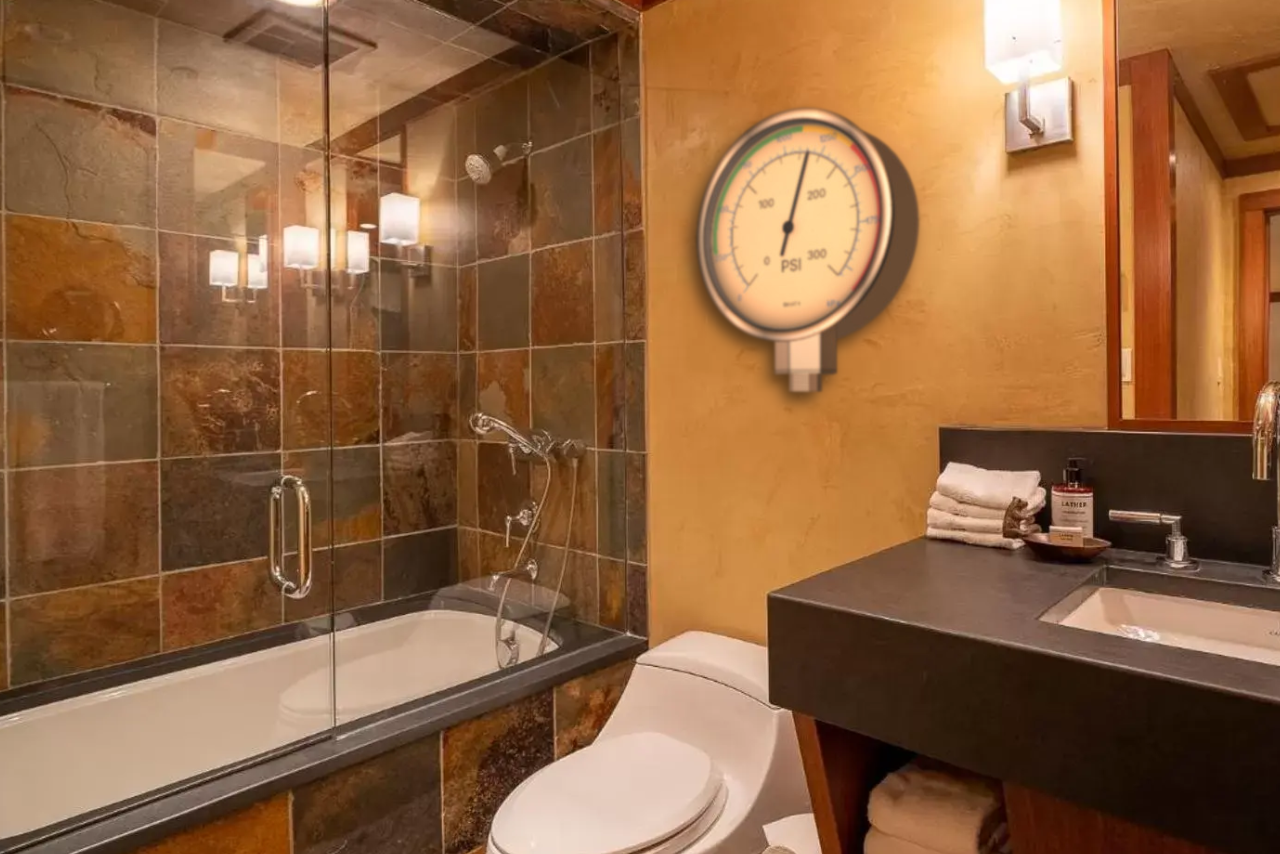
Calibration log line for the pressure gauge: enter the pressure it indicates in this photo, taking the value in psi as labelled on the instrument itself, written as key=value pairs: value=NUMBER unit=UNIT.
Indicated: value=170 unit=psi
